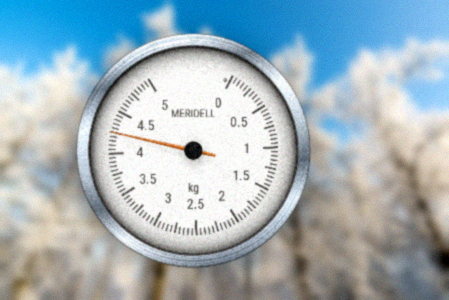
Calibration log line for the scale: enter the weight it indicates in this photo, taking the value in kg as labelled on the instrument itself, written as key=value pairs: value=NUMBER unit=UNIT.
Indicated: value=4.25 unit=kg
